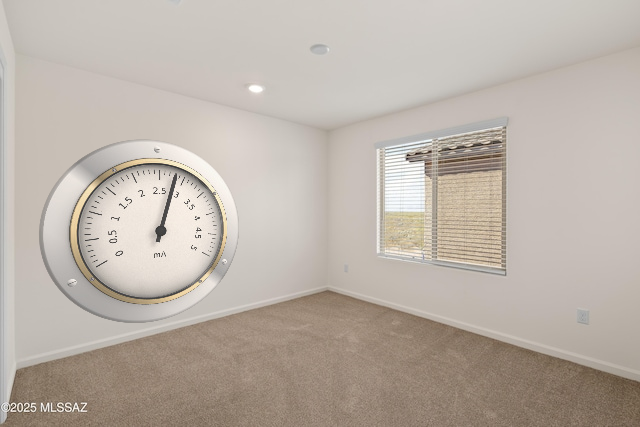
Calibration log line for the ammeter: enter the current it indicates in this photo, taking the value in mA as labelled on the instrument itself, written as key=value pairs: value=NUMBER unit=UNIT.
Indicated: value=2.8 unit=mA
